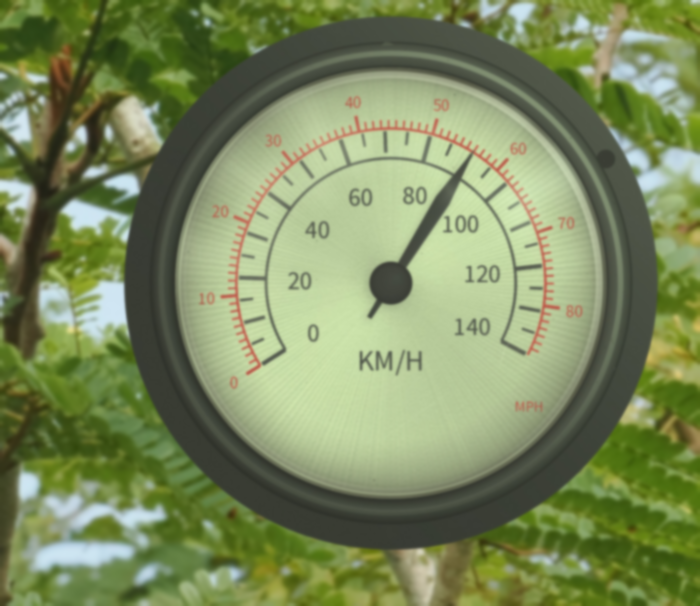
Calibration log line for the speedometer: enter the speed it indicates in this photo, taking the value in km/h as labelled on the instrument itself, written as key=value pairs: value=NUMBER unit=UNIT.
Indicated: value=90 unit=km/h
